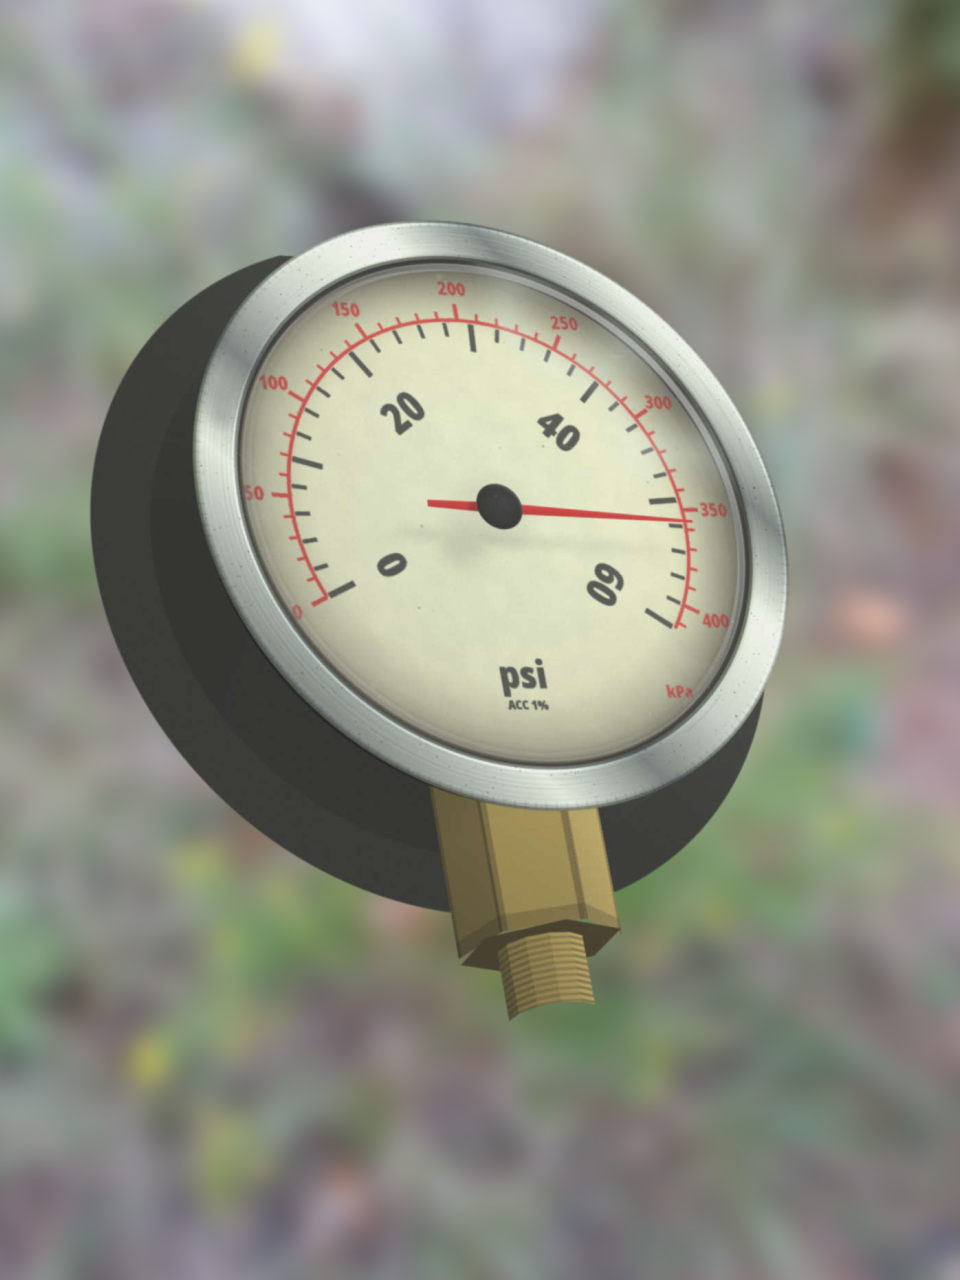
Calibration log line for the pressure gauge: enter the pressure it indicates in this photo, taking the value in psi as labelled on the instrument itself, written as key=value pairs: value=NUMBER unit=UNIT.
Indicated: value=52 unit=psi
